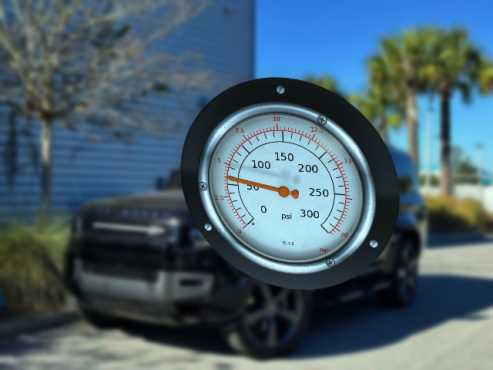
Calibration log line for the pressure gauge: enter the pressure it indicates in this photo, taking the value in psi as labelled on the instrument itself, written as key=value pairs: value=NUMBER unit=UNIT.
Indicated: value=60 unit=psi
